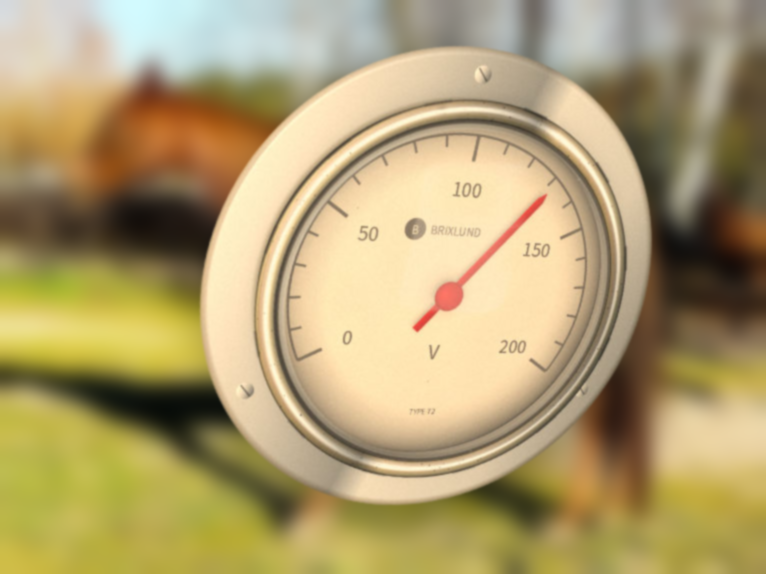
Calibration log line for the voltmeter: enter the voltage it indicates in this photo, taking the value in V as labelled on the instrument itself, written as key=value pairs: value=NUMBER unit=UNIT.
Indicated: value=130 unit=V
